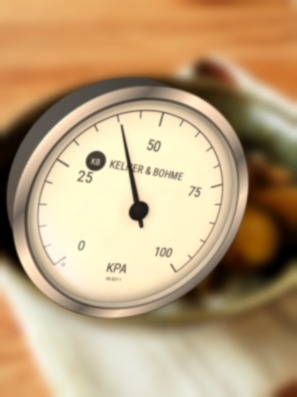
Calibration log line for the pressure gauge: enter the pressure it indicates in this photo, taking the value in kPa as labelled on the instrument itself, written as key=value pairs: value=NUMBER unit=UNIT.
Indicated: value=40 unit=kPa
